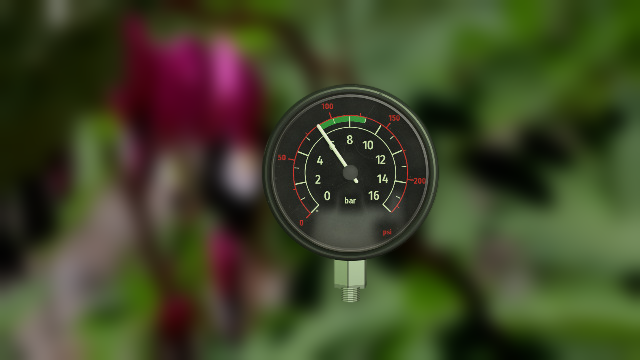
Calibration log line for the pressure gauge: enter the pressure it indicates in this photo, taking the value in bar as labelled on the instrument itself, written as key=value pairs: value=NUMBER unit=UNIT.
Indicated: value=6 unit=bar
